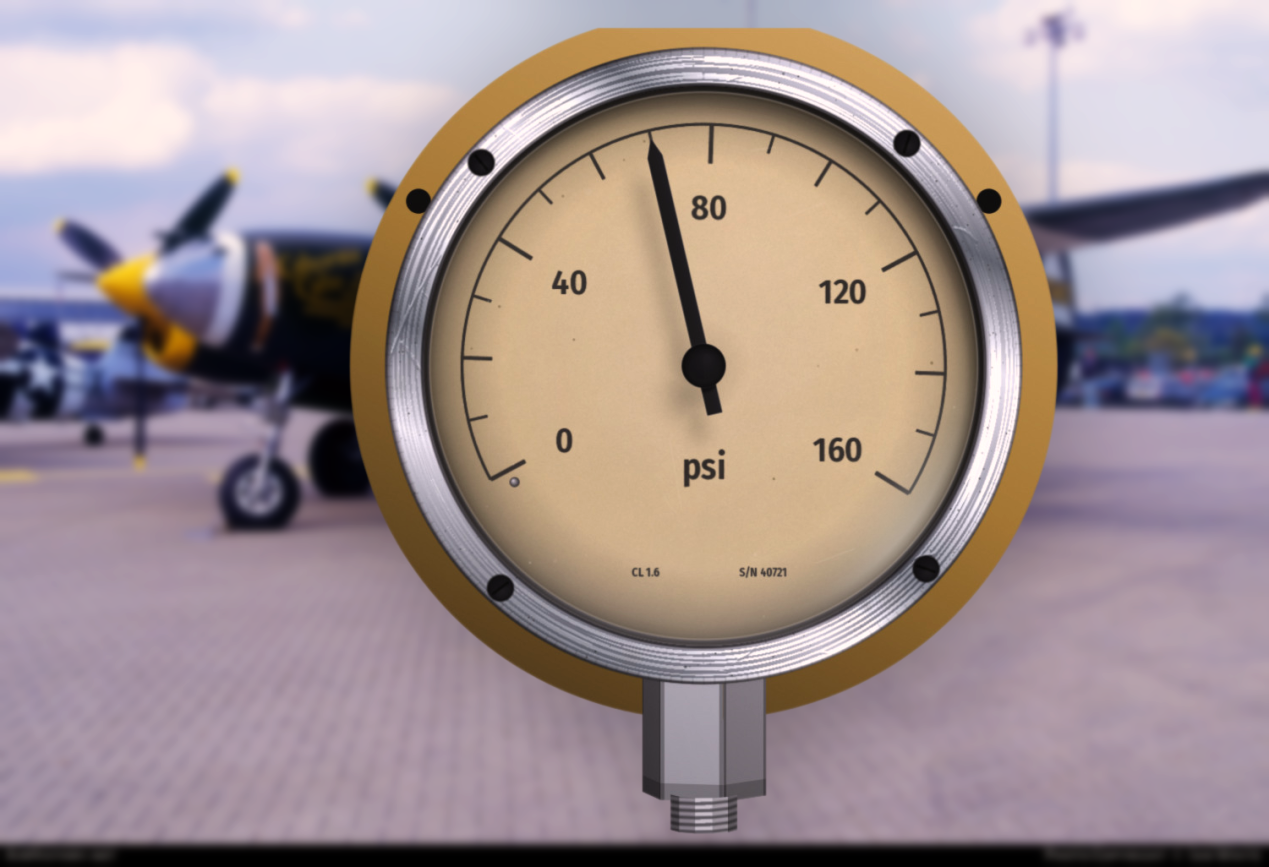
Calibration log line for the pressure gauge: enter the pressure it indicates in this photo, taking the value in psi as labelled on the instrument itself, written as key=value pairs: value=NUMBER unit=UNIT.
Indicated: value=70 unit=psi
